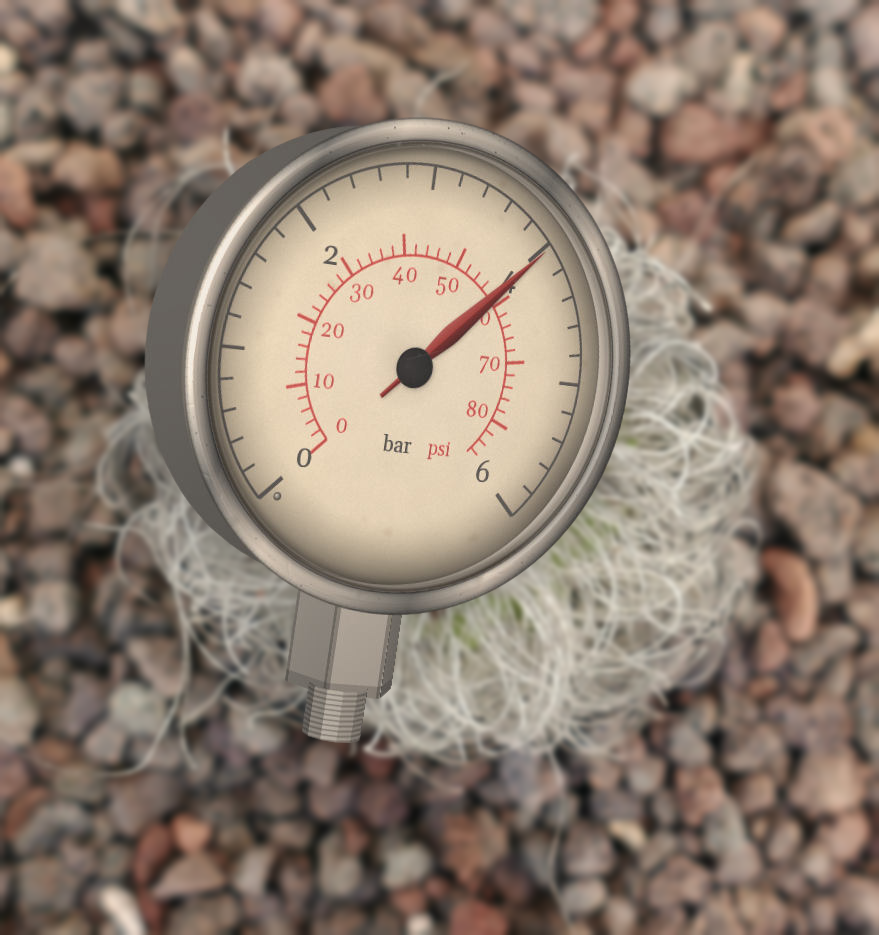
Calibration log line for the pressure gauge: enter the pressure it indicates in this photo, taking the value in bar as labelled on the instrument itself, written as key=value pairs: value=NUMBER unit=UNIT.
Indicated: value=4 unit=bar
